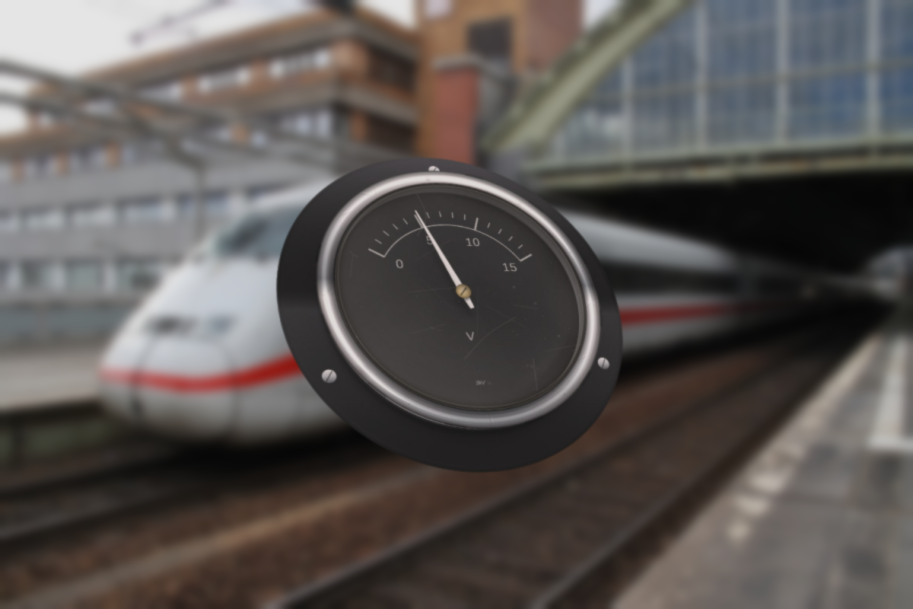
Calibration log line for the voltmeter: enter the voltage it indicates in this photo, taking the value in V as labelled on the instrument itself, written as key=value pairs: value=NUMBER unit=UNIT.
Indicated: value=5 unit=V
